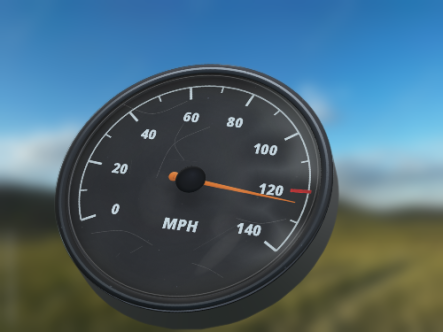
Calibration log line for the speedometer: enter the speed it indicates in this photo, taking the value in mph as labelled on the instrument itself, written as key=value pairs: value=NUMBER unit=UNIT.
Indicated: value=125 unit=mph
